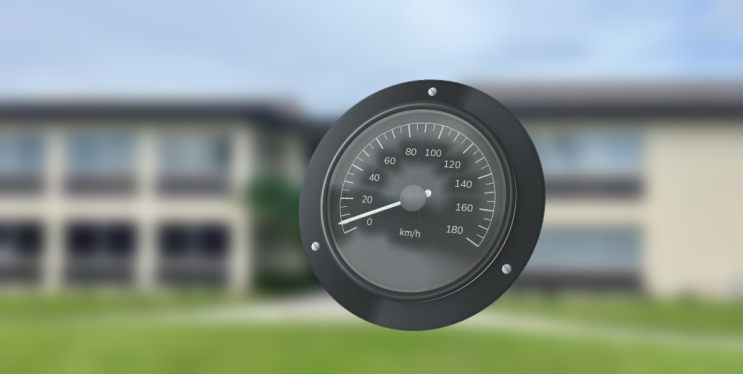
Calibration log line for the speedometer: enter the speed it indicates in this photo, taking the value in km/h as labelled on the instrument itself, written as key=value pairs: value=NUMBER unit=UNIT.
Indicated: value=5 unit=km/h
